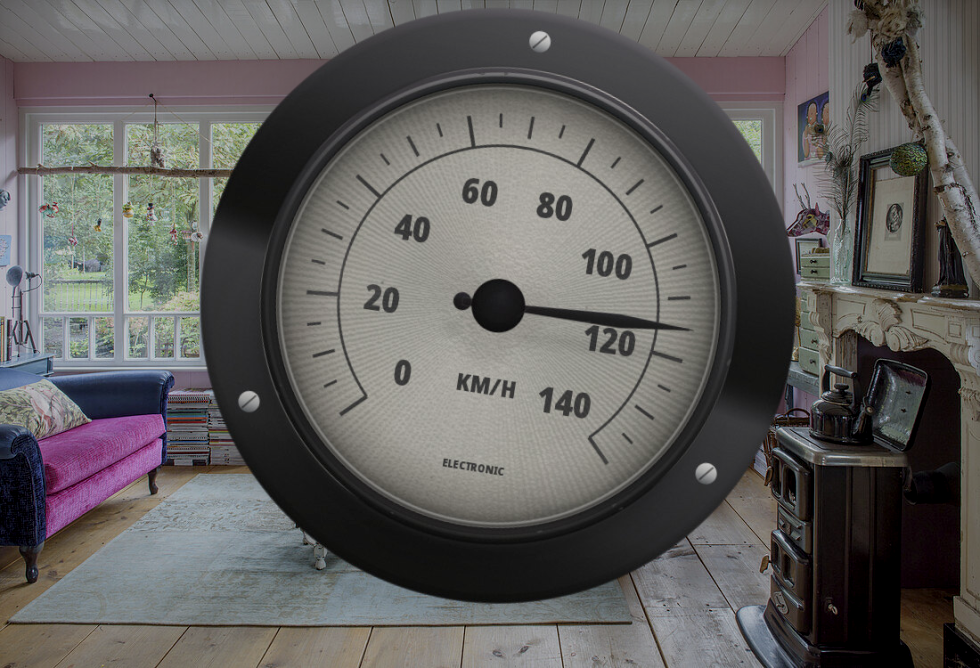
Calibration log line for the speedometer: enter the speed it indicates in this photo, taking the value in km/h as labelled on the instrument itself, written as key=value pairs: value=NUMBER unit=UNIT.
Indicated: value=115 unit=km/h
